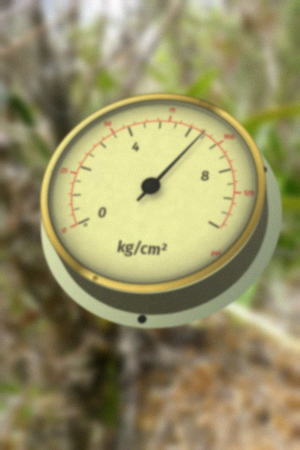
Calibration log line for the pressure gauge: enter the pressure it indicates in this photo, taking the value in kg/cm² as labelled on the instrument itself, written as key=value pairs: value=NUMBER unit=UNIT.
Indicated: value=6.5 unit=kg/cm²
